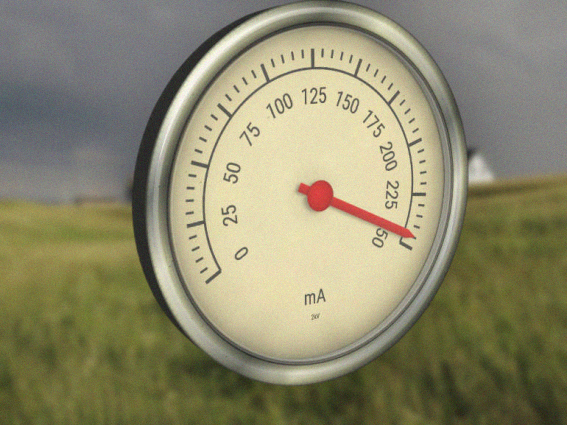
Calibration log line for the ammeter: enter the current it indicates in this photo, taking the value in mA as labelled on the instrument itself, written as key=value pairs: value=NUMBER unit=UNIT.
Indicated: value=245 unit=mA
